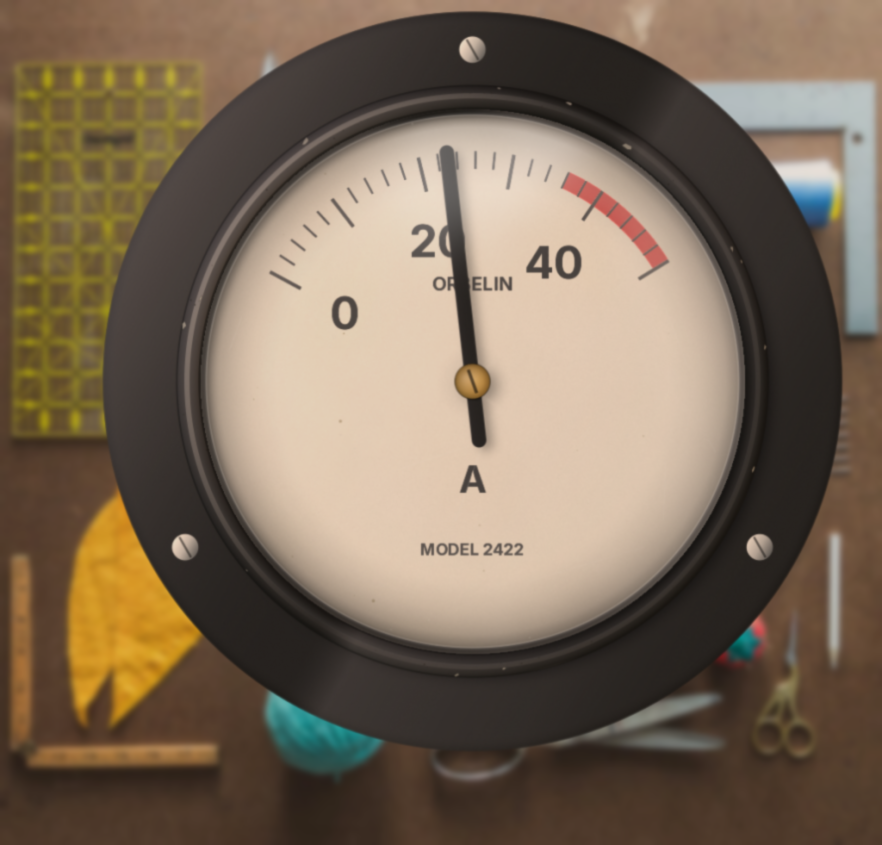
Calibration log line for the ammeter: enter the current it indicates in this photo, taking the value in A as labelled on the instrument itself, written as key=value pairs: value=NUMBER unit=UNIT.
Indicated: value=23 unit=A
